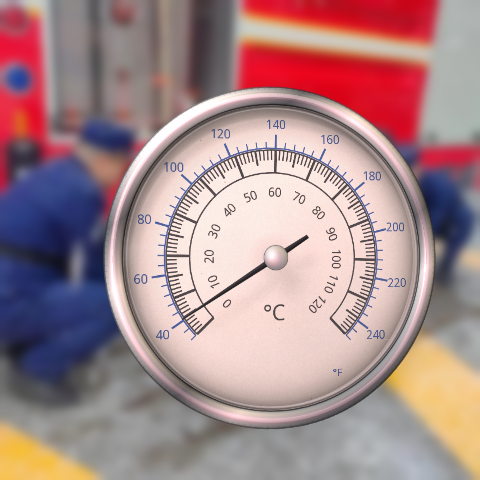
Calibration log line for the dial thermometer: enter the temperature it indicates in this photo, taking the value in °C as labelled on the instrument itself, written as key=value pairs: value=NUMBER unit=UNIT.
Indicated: value=5 unit=°C
